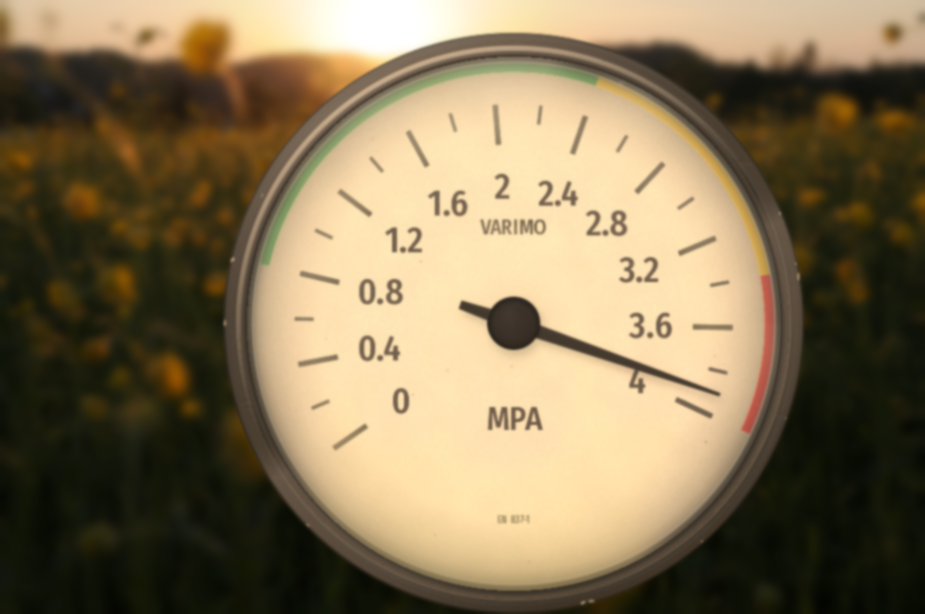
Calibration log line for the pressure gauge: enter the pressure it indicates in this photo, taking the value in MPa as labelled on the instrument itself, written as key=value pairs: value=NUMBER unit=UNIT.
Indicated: value=3.9 unit=MPa
